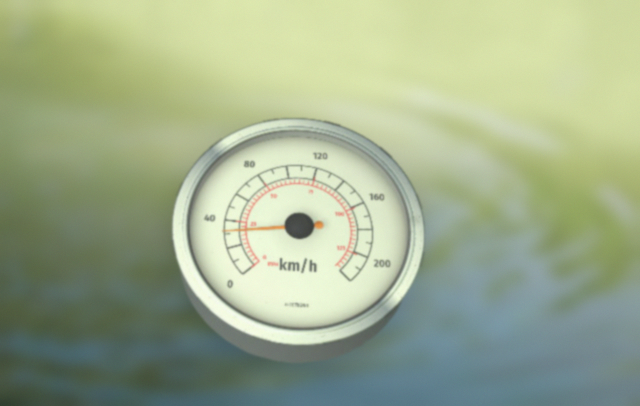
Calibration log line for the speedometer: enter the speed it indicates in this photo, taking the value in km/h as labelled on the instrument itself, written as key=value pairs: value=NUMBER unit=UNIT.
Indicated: value=30 unit=km/h
